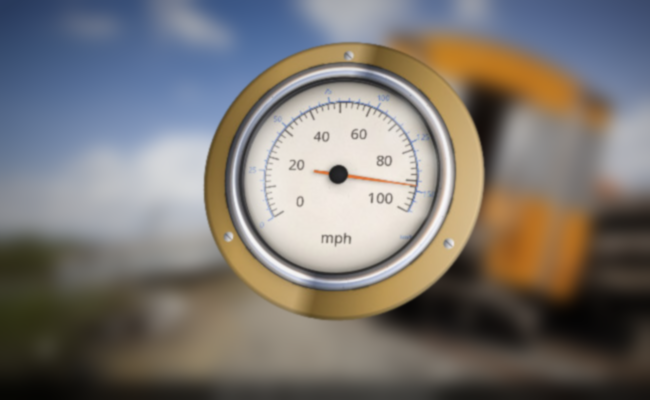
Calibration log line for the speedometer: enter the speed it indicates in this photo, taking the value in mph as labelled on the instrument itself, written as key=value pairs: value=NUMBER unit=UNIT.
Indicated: value=92 unit=mph
